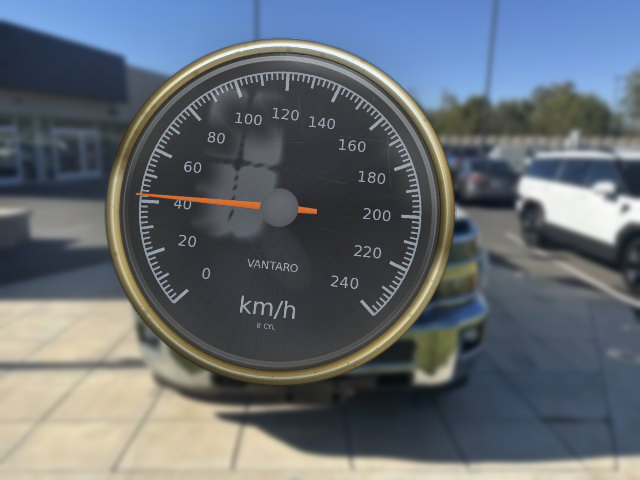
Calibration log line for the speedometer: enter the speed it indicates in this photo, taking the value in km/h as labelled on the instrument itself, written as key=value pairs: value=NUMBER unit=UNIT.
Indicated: value=42 unit=km/h
